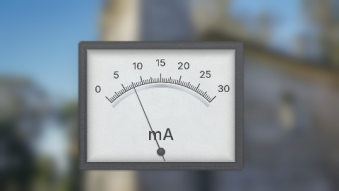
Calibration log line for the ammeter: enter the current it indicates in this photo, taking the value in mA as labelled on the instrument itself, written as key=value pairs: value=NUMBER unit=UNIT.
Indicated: value=7.5 unit=mA
